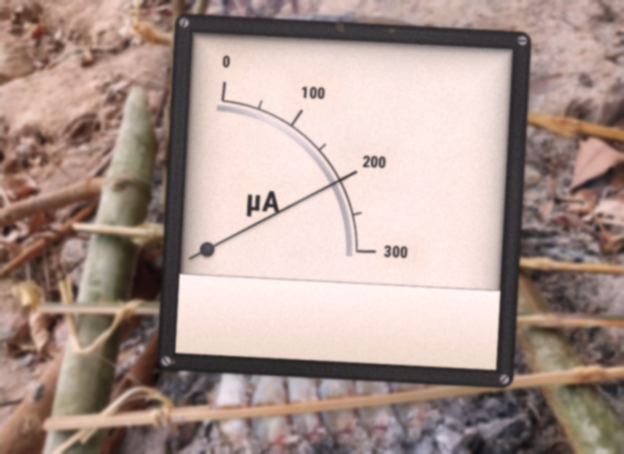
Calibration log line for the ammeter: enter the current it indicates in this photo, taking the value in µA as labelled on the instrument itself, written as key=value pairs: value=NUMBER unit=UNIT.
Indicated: value=200 unit=µA
